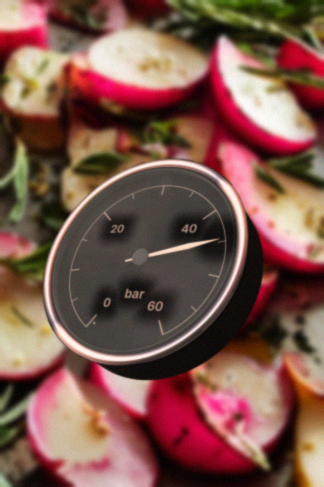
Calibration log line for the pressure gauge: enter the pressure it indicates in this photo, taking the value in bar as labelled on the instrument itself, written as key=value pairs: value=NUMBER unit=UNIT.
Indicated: value=45 unit=bar
